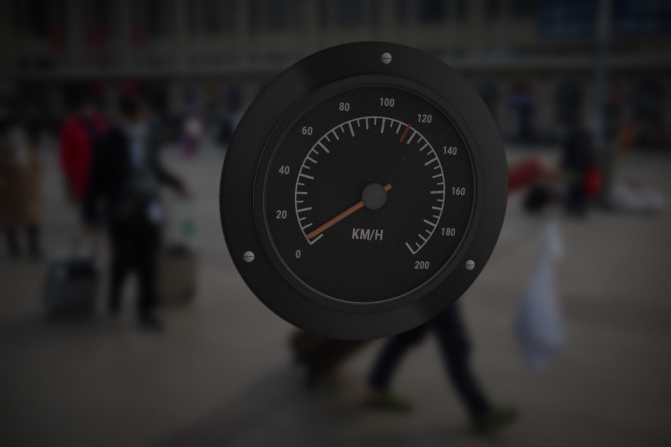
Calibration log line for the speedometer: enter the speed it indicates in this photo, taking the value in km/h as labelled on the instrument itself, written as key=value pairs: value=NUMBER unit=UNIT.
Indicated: value=5 unit=km/h
